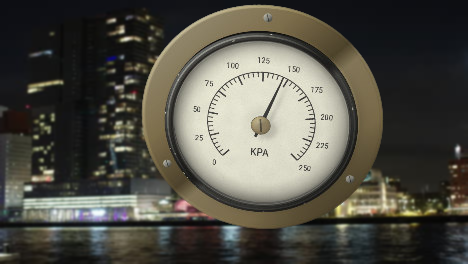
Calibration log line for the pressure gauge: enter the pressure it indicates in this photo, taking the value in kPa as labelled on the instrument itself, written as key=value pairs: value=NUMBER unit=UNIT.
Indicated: value=145 unit=kPa
